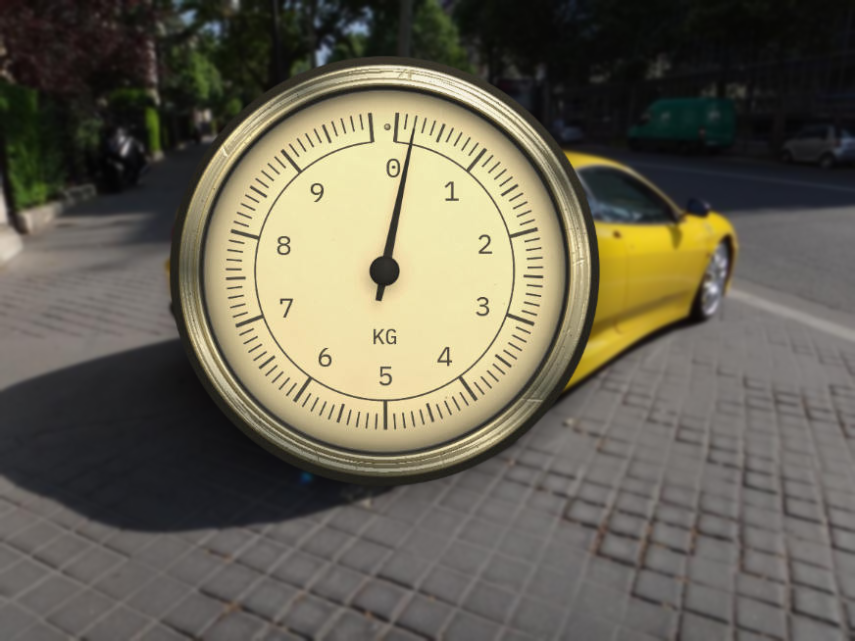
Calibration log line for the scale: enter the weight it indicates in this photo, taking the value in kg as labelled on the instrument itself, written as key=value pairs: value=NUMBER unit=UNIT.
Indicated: value=0.2 unit=kg
